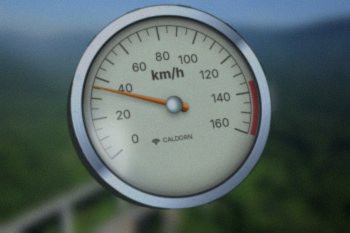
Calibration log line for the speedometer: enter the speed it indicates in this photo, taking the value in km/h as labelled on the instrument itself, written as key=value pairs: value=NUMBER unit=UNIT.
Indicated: value=35 unit=km/h
